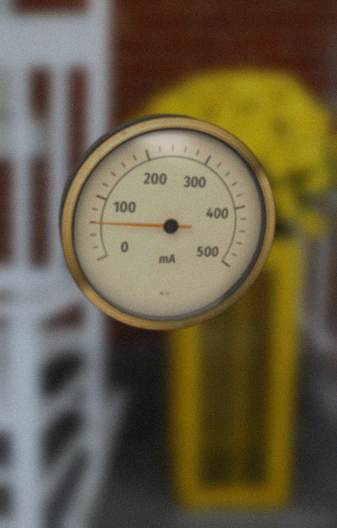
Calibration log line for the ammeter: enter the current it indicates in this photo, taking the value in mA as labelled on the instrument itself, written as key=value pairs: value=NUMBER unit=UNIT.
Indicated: value=60 unit=mA
